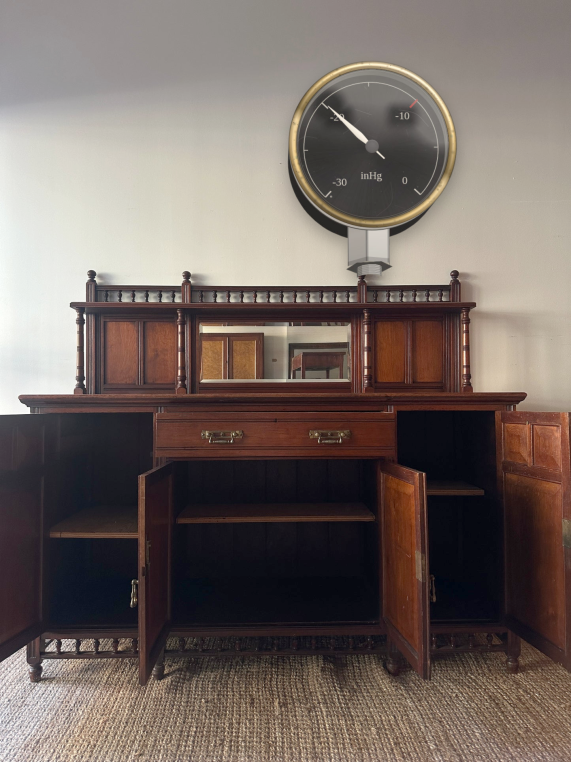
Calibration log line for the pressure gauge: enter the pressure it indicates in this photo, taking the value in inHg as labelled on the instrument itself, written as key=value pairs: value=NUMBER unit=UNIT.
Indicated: value=-20 unit=inHg
